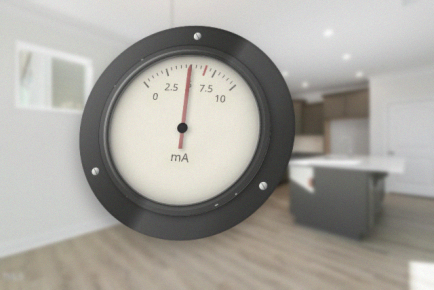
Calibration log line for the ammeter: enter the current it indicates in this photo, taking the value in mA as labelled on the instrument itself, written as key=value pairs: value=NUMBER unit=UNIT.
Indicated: value=5 unit=mA
